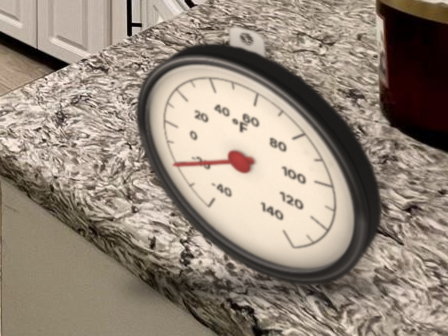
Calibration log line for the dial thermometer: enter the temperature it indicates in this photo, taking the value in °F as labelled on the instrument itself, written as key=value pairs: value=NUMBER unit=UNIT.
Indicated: value=-20 unit=°F
